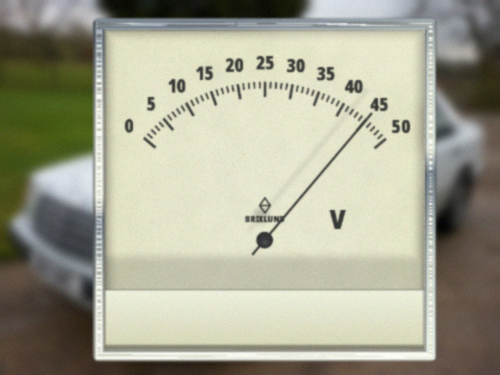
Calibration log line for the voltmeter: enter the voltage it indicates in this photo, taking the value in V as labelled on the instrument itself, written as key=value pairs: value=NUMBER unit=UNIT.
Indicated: value=45 unit=V
